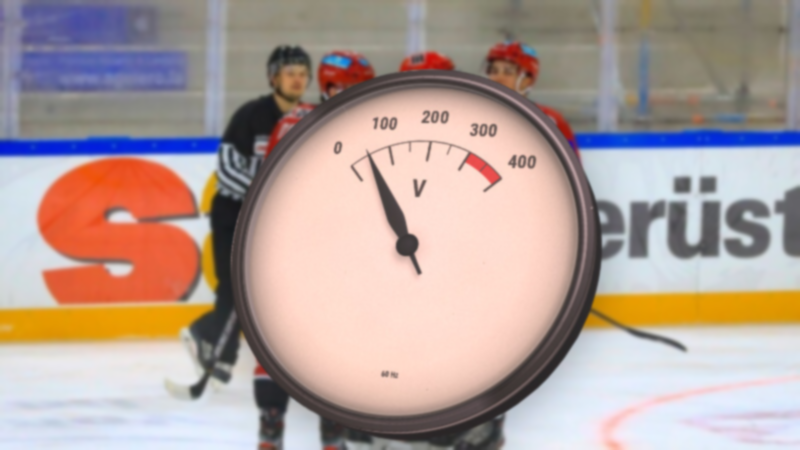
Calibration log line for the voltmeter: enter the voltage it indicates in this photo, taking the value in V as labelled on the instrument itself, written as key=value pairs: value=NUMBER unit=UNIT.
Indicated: value=50 unit=V
